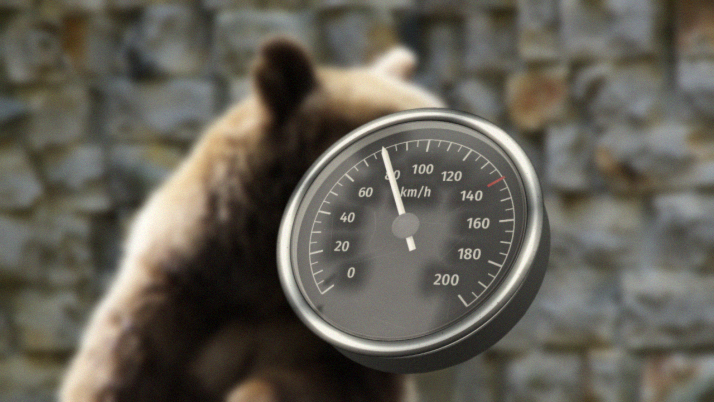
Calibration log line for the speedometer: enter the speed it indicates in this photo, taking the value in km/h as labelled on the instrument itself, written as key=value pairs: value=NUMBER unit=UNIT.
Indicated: value=80 unit=km/h
